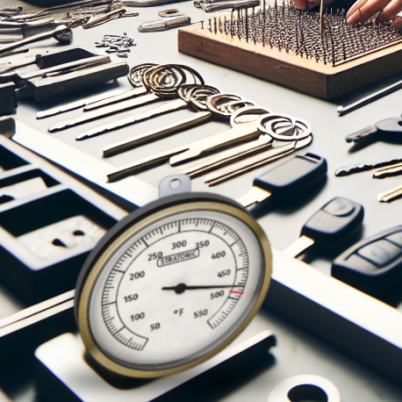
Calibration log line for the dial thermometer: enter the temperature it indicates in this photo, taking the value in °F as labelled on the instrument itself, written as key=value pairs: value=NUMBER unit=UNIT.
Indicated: value=475 unit=°F
